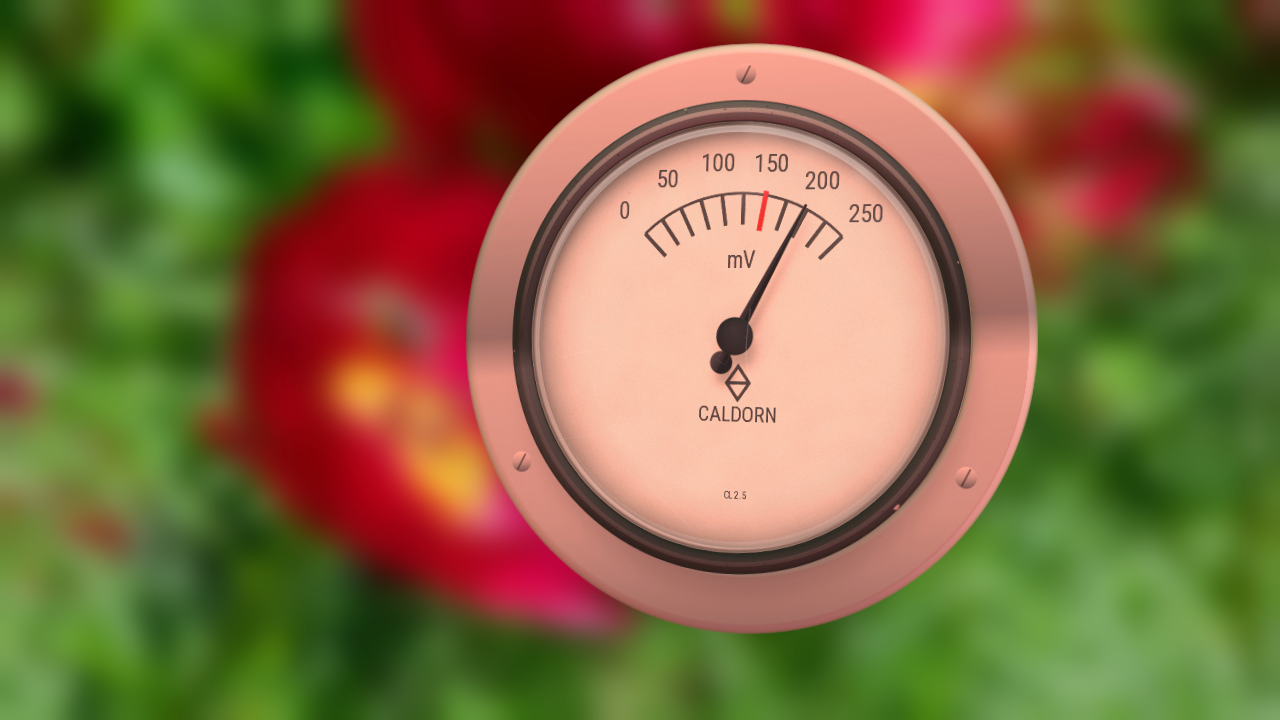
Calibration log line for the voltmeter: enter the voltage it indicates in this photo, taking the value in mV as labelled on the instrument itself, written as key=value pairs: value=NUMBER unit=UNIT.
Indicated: value=200 unit=mV
